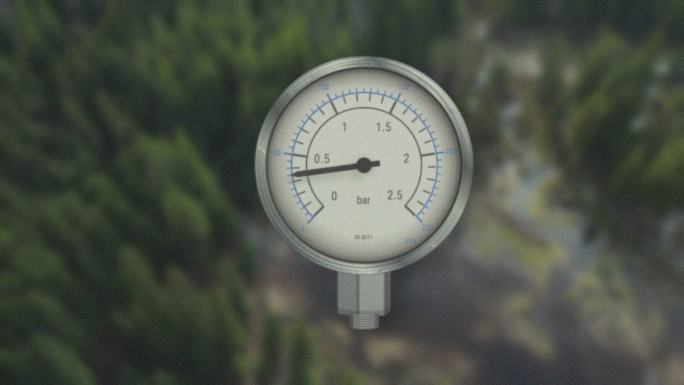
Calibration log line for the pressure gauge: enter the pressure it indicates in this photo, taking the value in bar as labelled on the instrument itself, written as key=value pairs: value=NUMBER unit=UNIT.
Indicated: value=0.35 unit=bar
